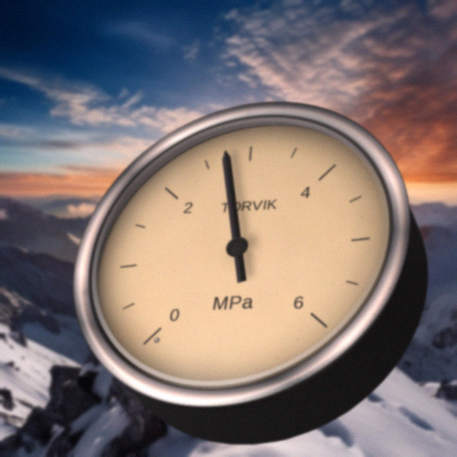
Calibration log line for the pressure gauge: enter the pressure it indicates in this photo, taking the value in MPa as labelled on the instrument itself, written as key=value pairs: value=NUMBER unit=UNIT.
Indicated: value=2.75 unit=MPa
